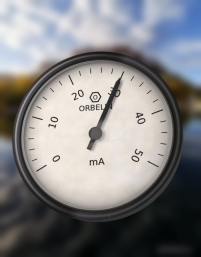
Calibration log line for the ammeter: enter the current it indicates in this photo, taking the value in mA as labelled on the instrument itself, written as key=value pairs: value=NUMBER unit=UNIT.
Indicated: value=30 unit=mA
